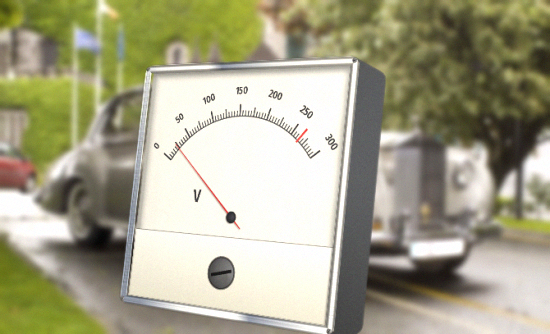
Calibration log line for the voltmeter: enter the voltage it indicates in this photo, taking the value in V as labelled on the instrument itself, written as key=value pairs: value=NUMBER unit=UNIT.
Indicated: value=25 unit=V
